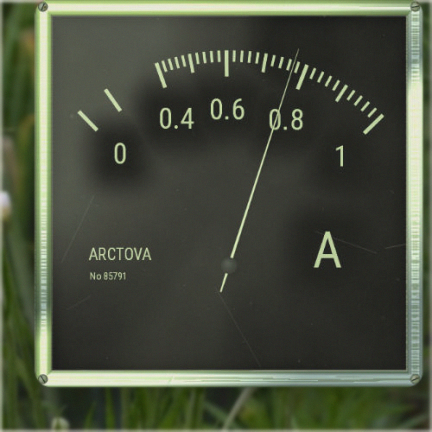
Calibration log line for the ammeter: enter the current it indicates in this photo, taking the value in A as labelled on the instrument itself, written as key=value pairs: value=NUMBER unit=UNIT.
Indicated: value=0.77 unit=A
